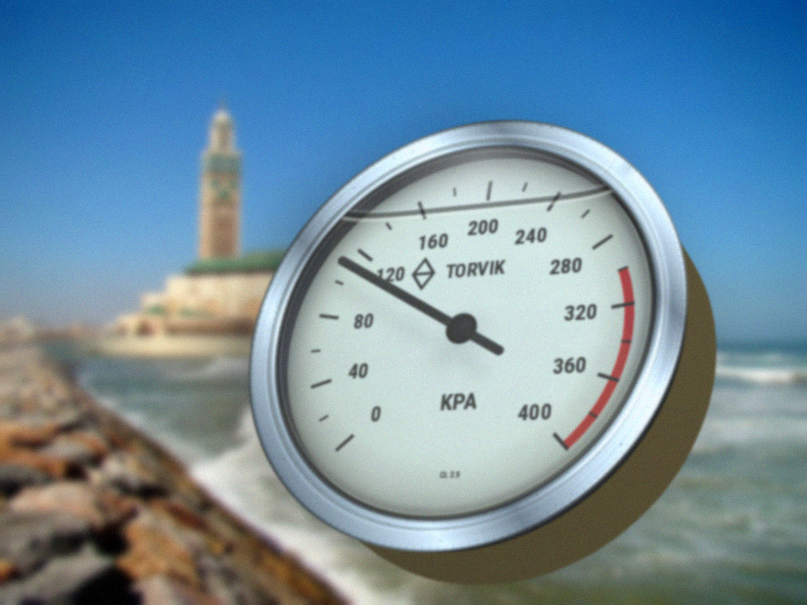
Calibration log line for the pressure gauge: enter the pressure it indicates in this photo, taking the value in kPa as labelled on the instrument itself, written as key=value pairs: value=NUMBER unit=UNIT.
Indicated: value=110 unit=kPa
